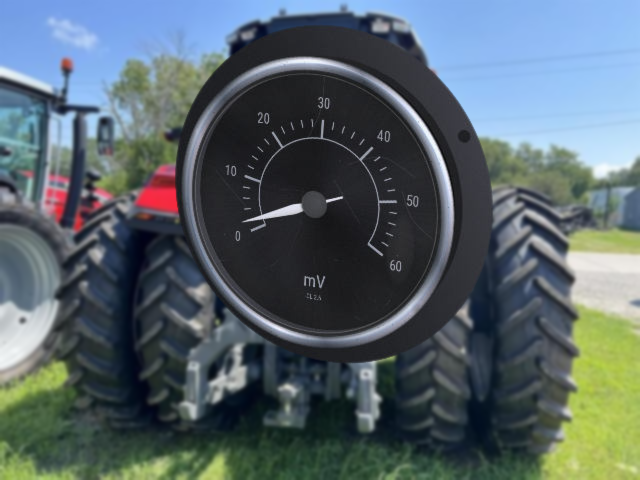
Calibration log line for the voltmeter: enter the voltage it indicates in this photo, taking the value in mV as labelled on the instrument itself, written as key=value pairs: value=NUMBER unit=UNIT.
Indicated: value=2 unit=mV
